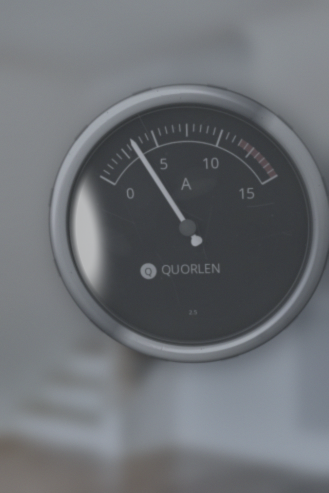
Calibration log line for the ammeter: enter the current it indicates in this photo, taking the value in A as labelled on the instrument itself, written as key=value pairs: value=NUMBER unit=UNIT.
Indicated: value=3.5 unit=A
